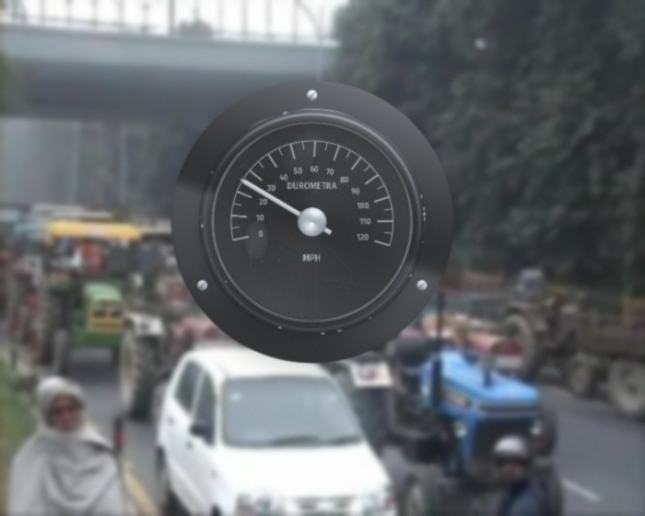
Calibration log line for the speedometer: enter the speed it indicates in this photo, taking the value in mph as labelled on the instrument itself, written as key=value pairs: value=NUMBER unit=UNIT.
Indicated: value=25 unit=mph
